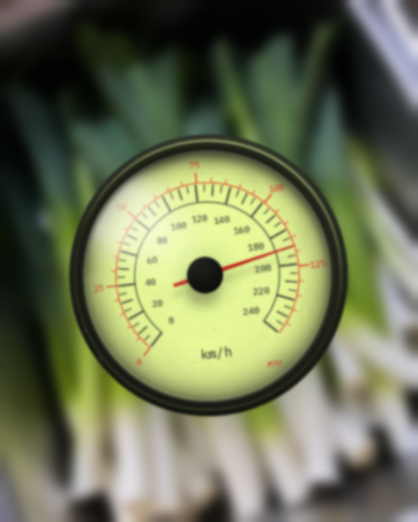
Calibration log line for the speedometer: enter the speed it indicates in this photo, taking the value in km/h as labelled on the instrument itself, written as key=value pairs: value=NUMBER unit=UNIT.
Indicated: value=190 unit=km/h
